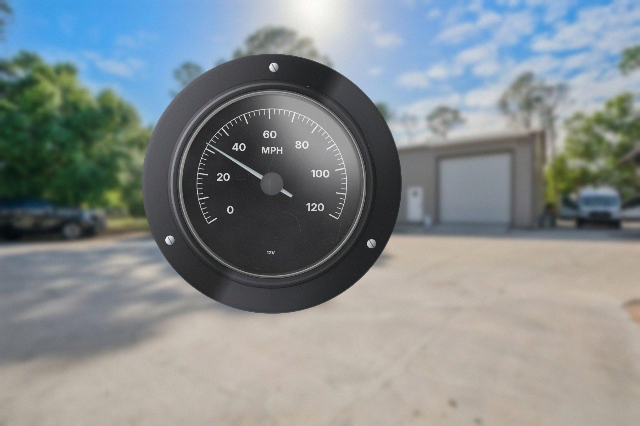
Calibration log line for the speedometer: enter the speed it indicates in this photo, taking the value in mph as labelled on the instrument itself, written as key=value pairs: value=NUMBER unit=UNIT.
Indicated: value=32 unit=mph
